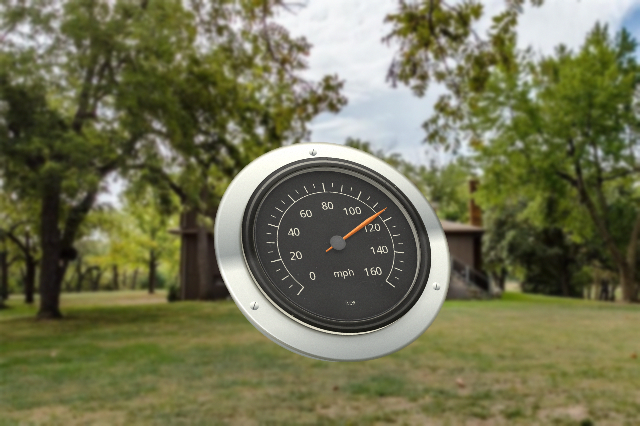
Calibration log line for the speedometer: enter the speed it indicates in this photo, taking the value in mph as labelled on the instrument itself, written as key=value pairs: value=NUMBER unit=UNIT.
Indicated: value=115 unit=mph
